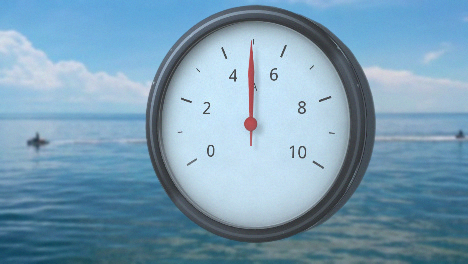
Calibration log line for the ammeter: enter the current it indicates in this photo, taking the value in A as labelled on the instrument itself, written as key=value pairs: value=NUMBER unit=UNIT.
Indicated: value=5 unit=A
